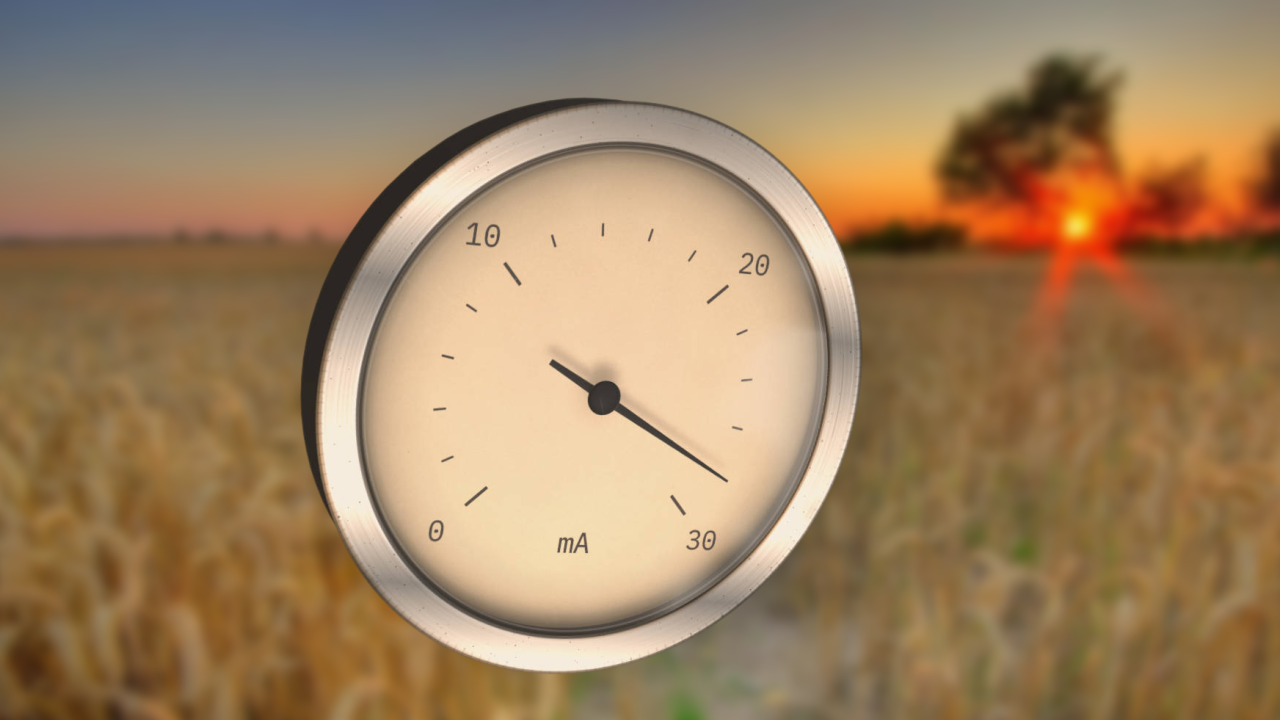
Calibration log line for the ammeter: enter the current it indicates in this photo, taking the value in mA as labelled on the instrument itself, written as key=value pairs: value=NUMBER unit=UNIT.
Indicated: value=28 unit=mA
